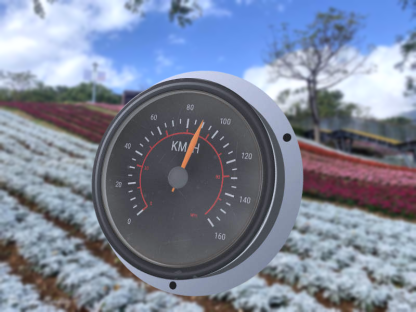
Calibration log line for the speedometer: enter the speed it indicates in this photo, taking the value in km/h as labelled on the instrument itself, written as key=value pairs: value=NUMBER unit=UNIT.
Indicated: value=90 unit=km/h
